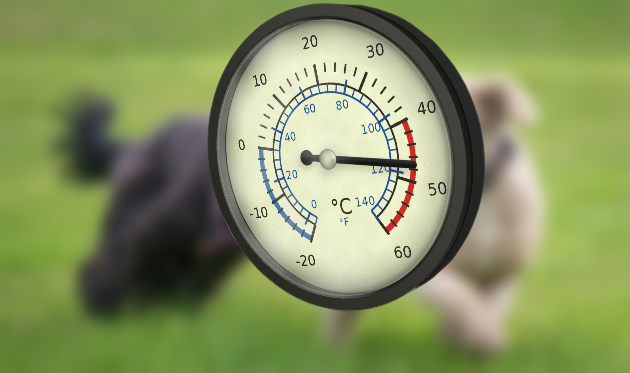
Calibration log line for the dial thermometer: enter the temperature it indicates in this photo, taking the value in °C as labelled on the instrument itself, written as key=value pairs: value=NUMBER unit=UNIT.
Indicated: value=47 unit=°C
